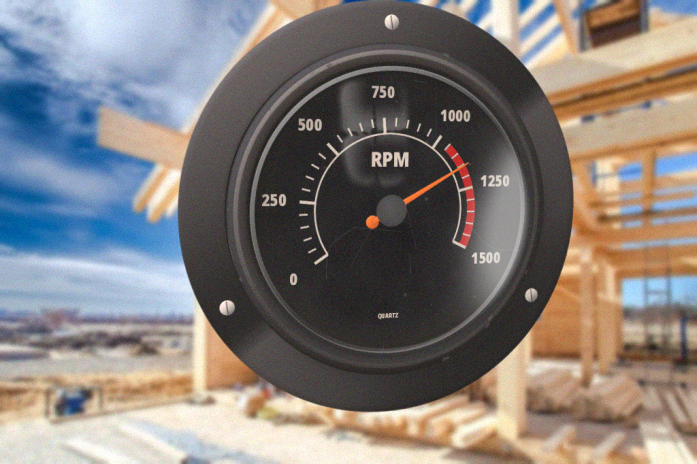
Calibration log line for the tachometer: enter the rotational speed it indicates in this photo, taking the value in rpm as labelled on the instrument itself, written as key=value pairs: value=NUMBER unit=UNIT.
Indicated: value=1150 unit=rpm
